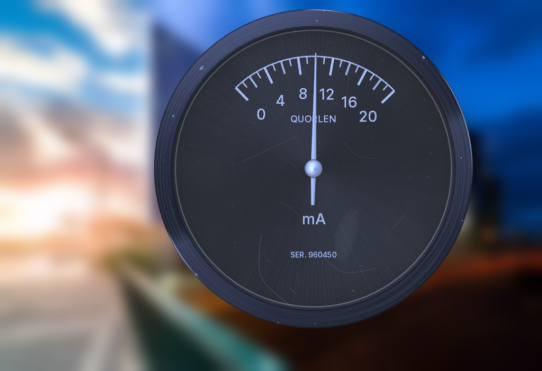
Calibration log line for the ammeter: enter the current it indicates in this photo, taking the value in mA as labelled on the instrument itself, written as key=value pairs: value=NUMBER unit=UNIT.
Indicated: value=10 unit=mA
